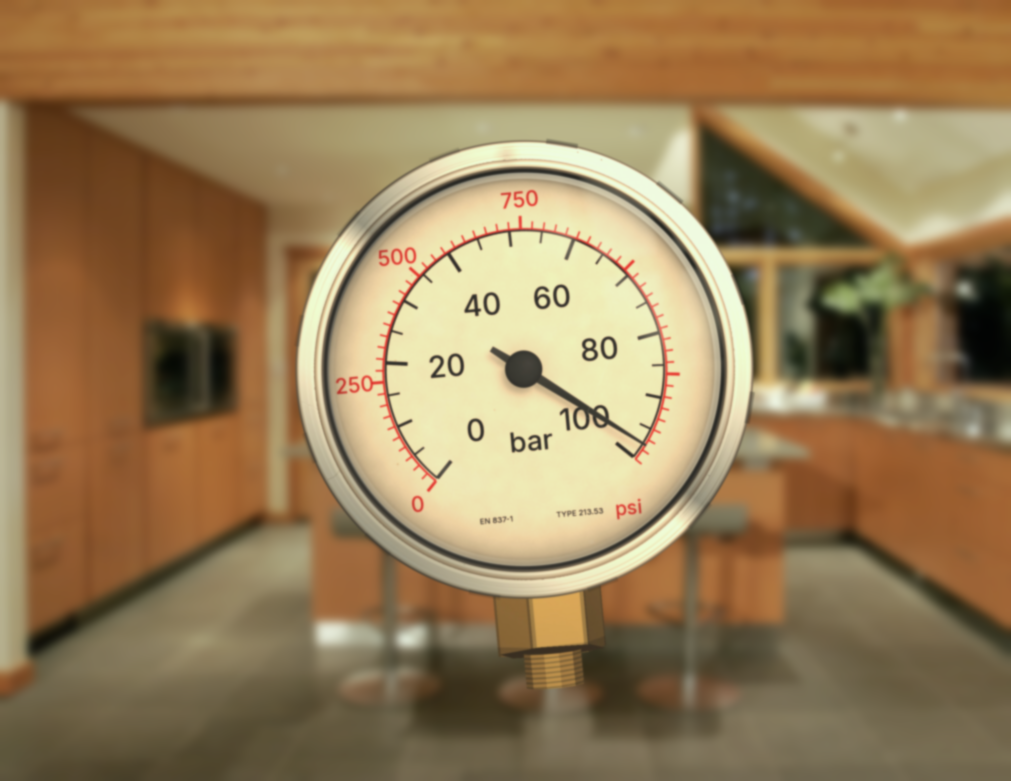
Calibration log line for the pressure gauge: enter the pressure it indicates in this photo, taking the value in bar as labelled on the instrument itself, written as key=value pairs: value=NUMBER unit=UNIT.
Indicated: value=97.5 unit=bar
